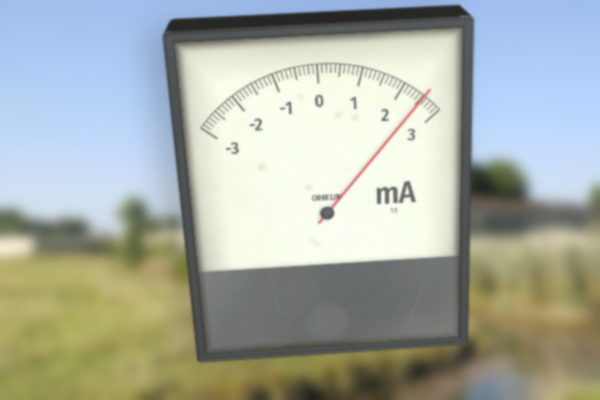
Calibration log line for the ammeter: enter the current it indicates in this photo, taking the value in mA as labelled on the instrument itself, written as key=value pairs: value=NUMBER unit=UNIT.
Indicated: value=2.5 unit=mA
